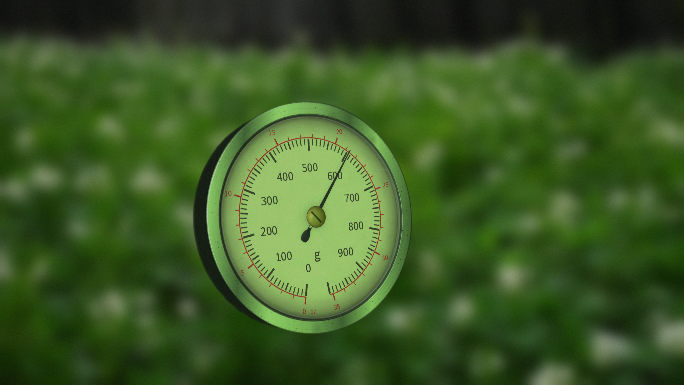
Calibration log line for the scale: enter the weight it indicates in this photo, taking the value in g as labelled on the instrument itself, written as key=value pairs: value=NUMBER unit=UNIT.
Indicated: value=600 unit=g
